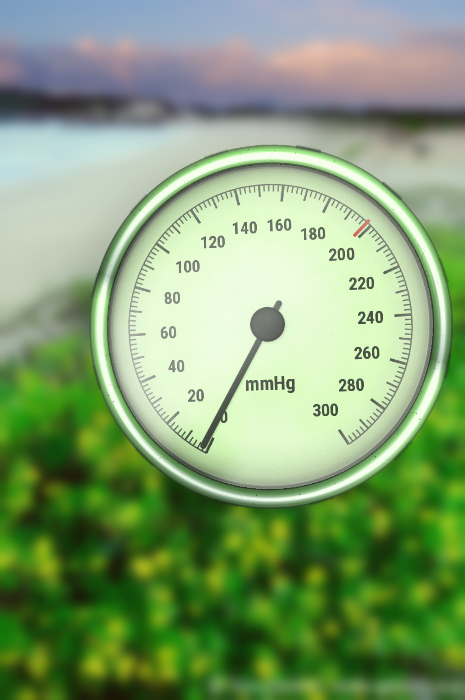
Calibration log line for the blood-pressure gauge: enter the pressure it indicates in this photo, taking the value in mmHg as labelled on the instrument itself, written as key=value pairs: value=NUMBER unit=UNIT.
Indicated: value=2 unit=mmHg
